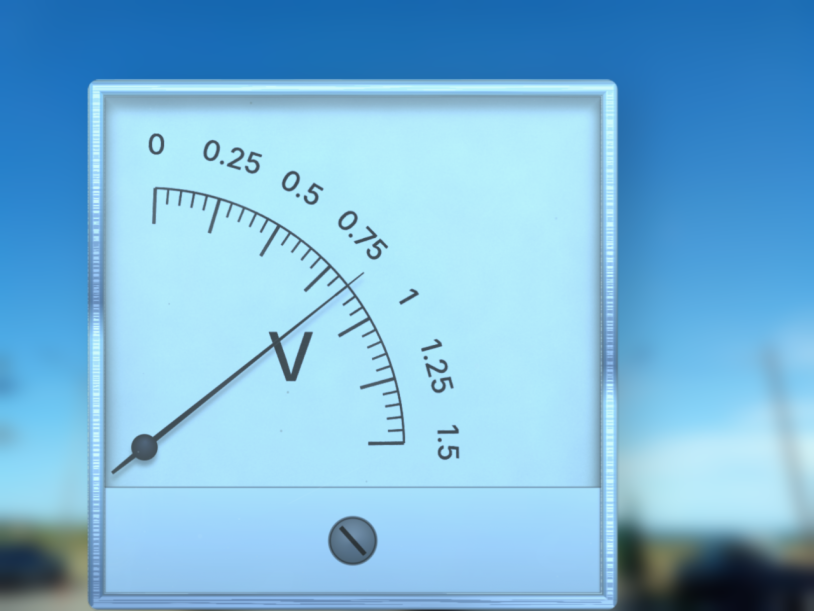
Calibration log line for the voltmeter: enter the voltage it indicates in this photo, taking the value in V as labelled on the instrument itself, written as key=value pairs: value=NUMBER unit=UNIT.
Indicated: value=0.85 unit=V
